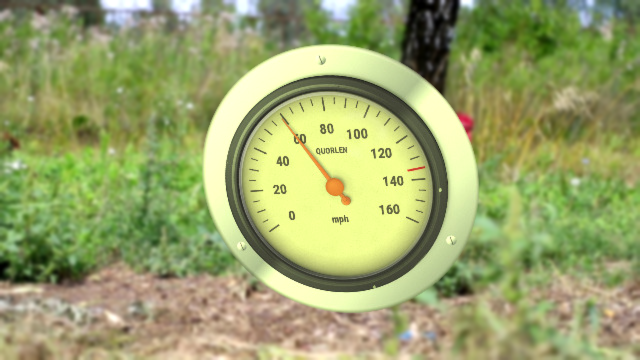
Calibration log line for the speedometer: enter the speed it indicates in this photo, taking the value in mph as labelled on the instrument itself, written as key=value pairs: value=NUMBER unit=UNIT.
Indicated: value=60 unit=mph
